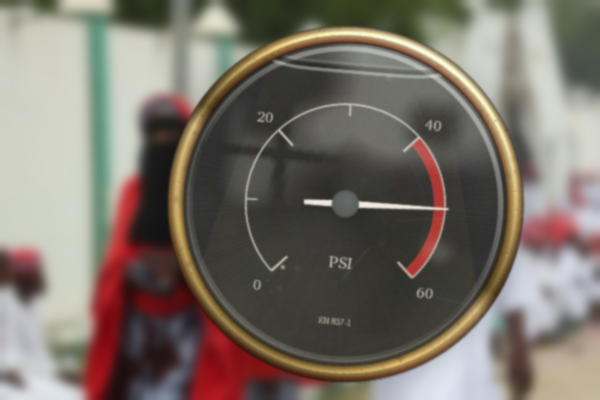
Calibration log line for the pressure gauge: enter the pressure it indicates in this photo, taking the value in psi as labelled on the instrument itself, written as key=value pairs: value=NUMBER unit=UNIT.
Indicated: value=50 unit=psi
